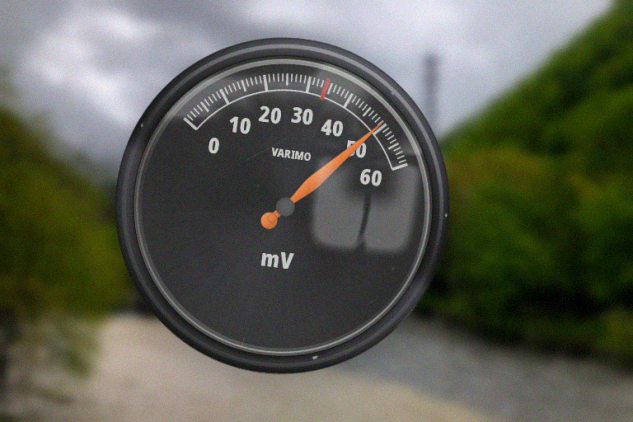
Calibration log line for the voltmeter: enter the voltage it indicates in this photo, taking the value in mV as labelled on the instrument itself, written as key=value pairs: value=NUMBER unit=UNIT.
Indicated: value=49 unit=mV
